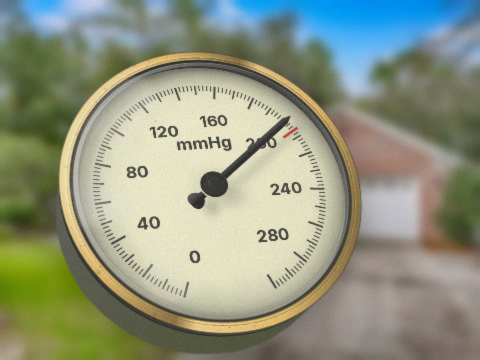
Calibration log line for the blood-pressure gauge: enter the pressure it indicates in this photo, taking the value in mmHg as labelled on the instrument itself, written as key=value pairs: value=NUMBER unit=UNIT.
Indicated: value=200 unit=mmHg
